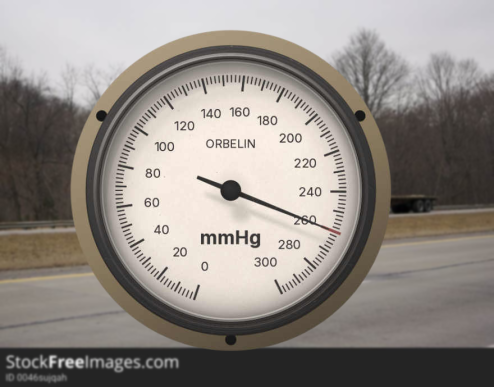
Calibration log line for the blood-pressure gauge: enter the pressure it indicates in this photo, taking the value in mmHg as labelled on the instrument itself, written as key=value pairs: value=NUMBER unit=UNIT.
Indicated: value=260 unit=mmHg
